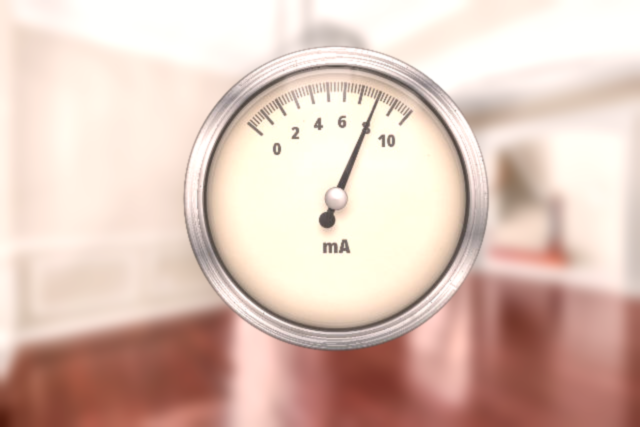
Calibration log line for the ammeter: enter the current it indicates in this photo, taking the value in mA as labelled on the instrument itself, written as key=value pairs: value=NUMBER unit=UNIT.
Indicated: value=8 unit=mA
